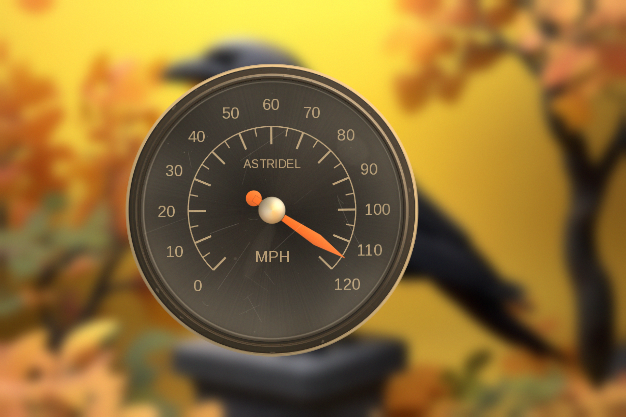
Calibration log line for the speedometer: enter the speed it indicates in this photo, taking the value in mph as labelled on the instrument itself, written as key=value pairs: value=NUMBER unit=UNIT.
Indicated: value=115 unit=mph
